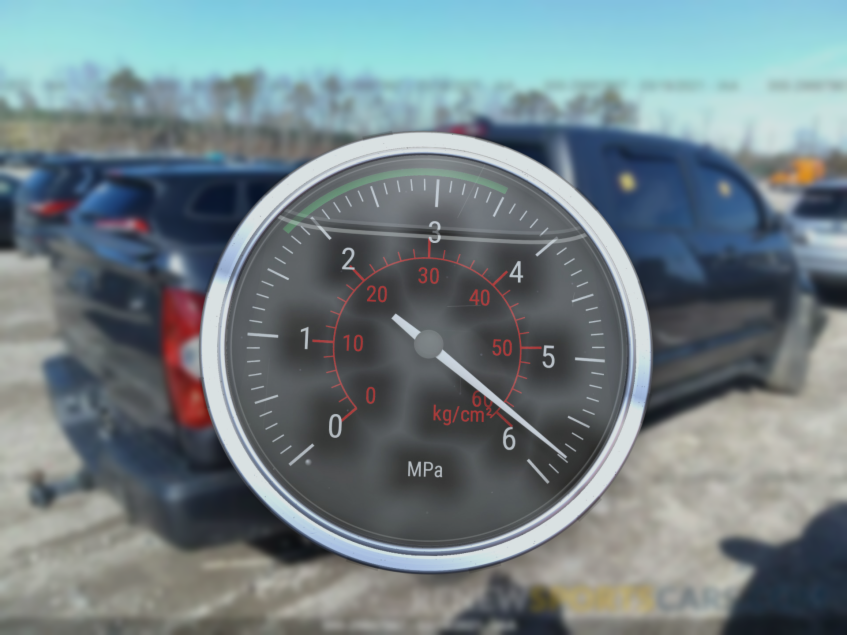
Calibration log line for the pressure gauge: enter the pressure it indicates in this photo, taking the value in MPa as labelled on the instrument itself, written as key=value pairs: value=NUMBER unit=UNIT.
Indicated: value=5.8 unit=MPa
